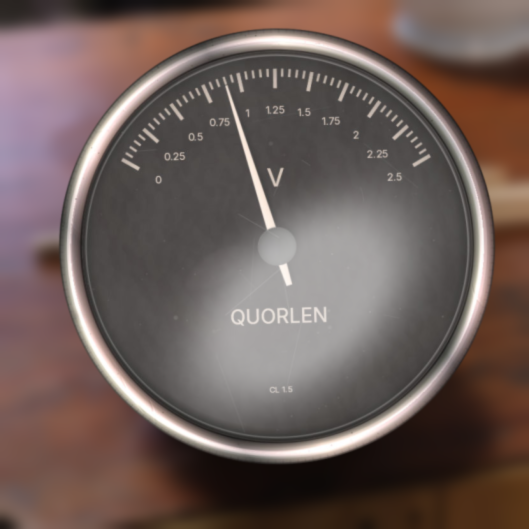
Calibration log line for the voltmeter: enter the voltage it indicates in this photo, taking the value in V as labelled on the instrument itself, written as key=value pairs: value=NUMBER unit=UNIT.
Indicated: value=0.9 unit=V
